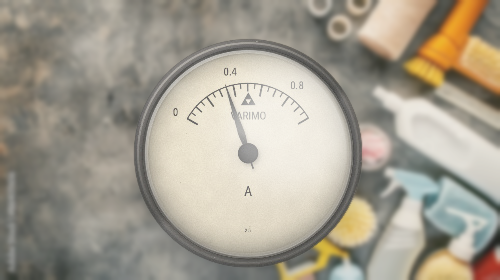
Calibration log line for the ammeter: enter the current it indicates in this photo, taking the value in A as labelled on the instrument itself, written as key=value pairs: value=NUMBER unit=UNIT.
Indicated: value=0.35 unit=A
